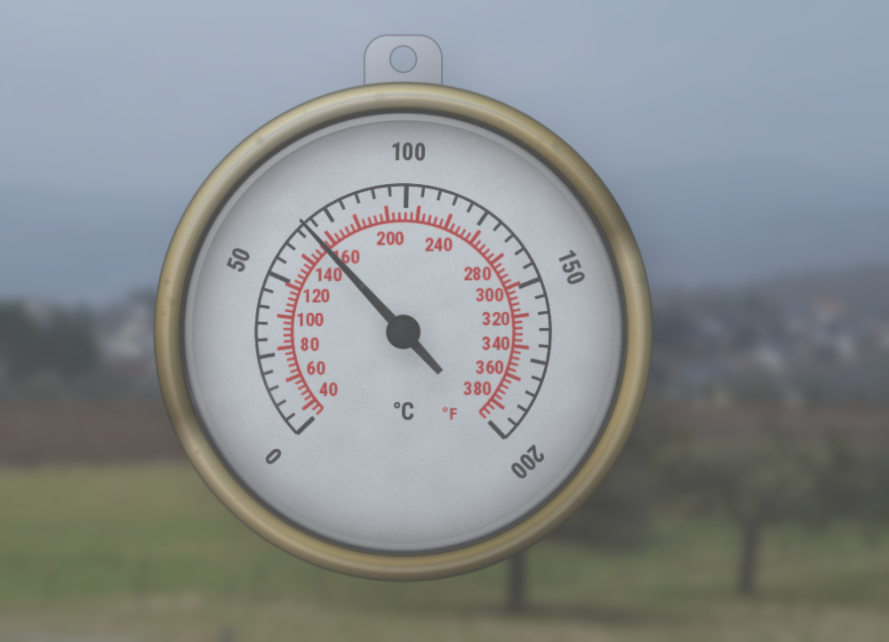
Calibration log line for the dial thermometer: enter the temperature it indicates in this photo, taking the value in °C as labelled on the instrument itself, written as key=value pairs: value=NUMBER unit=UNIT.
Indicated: value=67.5 unit=°C
